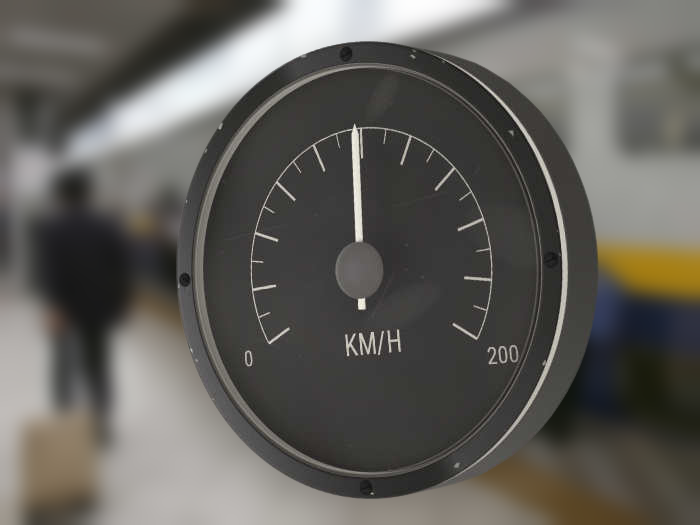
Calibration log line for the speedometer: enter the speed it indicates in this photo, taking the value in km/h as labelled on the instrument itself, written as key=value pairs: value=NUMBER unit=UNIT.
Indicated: value=100 unit=km/h
